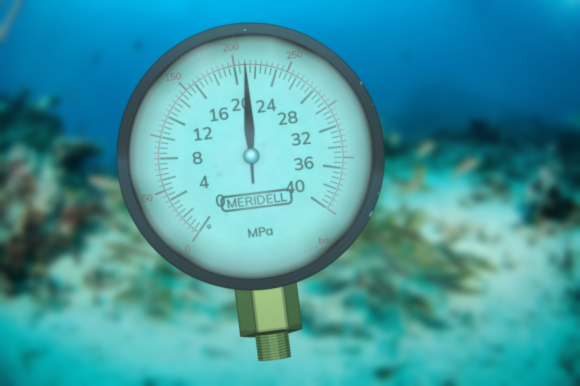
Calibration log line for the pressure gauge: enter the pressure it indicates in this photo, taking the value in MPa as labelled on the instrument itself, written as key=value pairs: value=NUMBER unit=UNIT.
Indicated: value=21 unit=MPa
